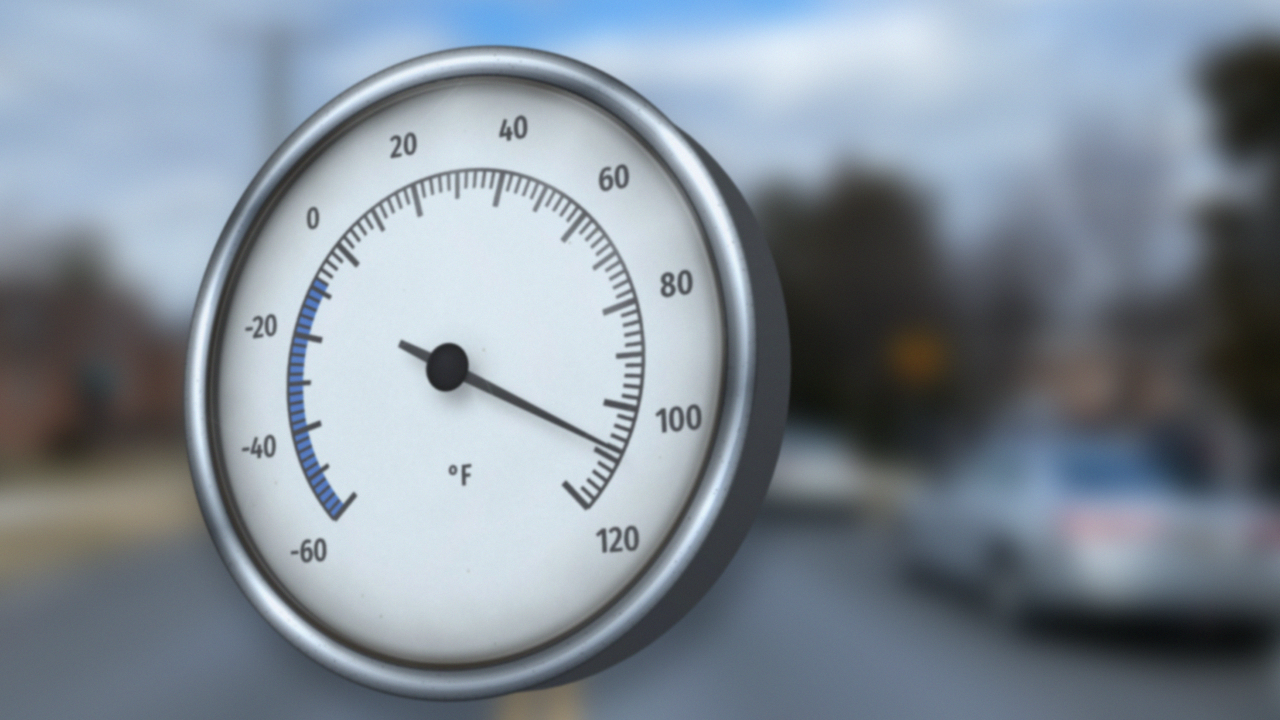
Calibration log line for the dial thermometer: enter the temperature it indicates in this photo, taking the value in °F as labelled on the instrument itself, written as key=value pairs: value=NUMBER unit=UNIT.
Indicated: value=108 unit=°F
